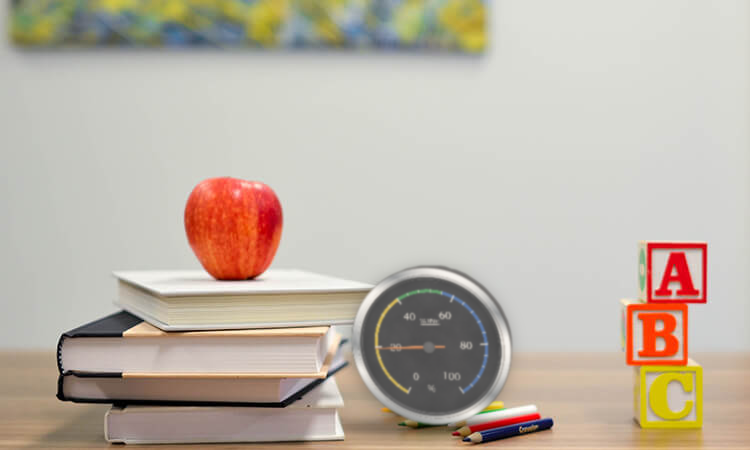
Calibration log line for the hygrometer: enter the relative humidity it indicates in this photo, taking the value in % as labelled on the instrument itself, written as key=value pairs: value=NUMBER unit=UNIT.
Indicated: value=20 unit=%
